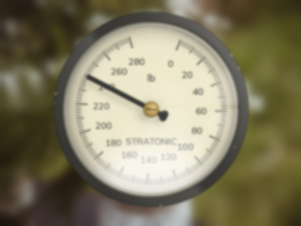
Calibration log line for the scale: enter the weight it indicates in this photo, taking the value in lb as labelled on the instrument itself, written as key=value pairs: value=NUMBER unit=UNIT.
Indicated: value=240 unit=lb
